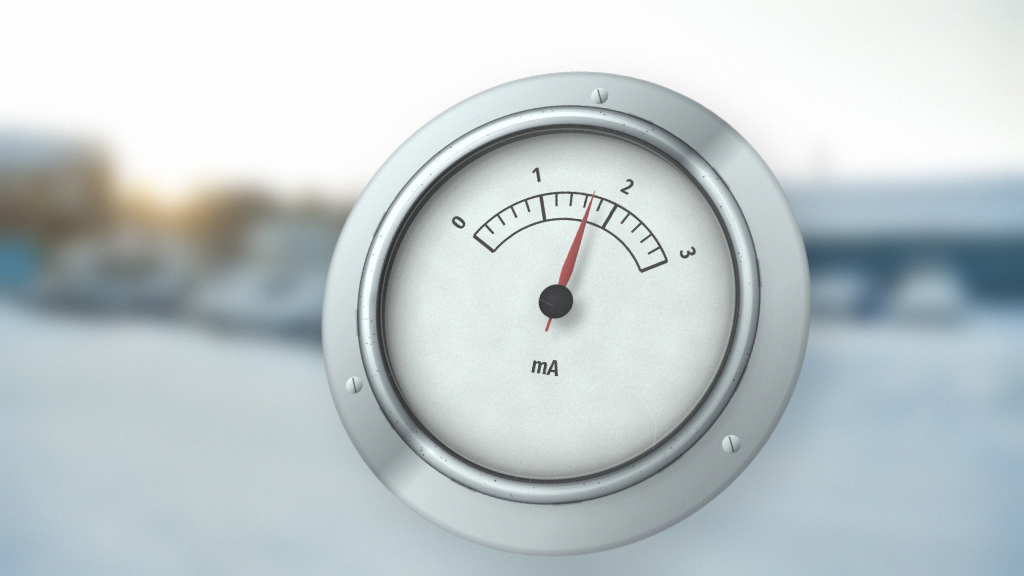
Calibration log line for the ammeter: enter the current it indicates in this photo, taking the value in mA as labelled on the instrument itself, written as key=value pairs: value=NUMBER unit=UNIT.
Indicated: value=1.7 unit=mA
